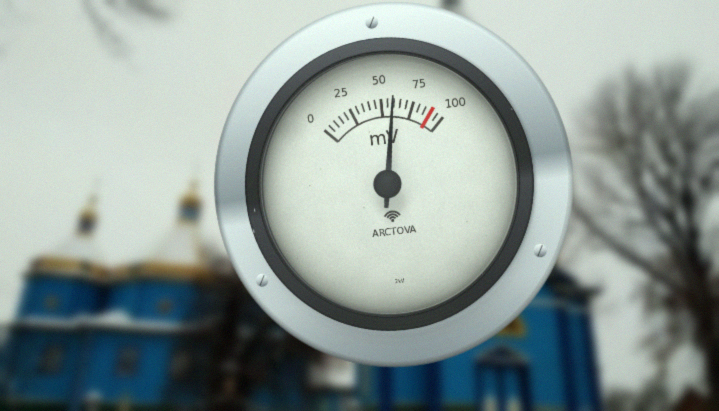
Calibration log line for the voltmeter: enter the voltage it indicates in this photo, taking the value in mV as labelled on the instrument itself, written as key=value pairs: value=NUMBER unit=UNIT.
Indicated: value=60 unit=mV
